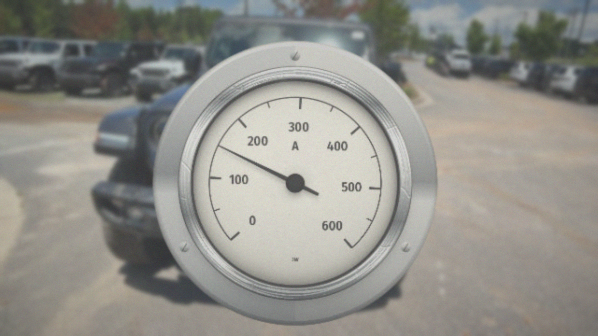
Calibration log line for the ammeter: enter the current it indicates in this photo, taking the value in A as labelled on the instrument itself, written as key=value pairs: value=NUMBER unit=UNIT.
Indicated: value=150 unit=A
